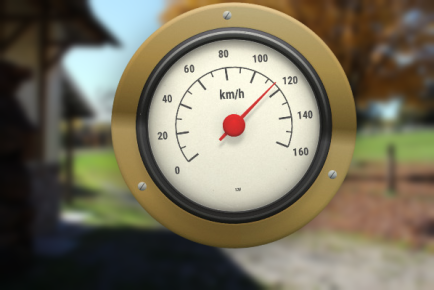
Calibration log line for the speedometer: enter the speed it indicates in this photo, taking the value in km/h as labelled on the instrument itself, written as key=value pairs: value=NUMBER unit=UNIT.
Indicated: value=115 unit=km/h
